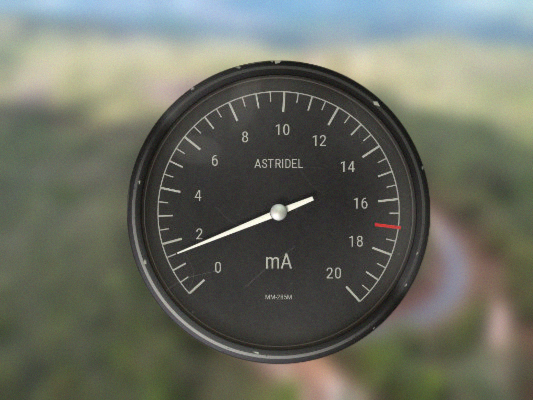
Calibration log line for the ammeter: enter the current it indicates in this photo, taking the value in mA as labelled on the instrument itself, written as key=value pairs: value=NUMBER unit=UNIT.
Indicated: value=1.5 unit=mA
